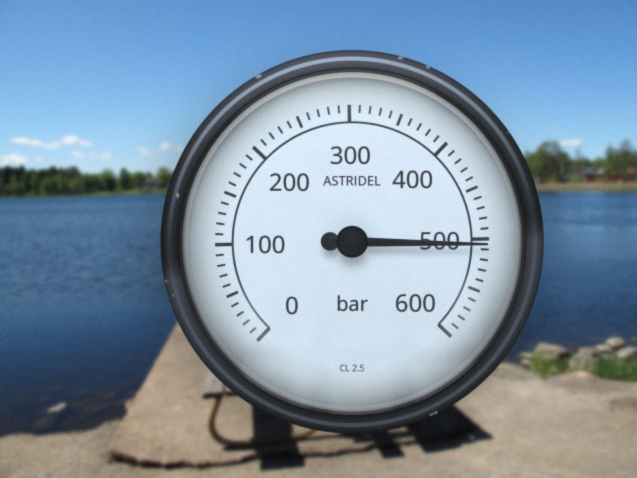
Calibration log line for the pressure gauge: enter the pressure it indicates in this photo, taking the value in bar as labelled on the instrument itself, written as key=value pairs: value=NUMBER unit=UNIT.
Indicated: value=505 unit=bar
